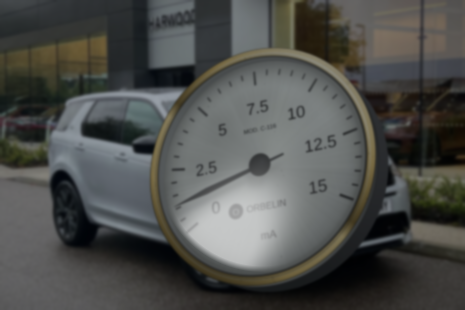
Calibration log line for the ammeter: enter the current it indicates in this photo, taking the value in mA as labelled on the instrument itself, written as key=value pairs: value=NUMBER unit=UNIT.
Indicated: value=1 unit=mA
